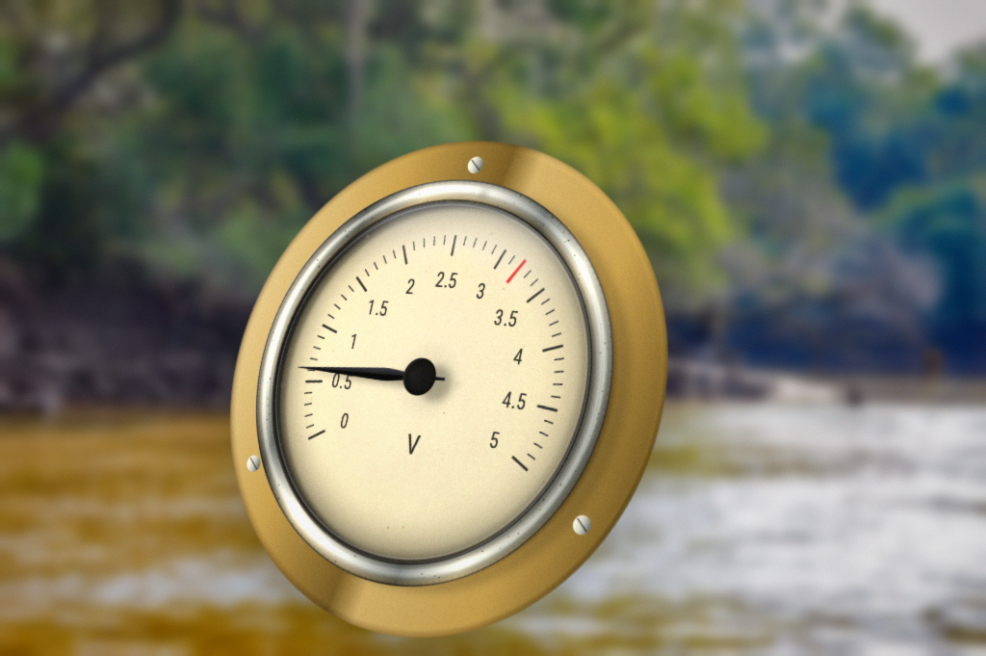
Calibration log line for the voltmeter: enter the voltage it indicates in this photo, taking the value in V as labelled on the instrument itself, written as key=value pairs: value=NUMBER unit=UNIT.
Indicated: value=0.6 unit=V
